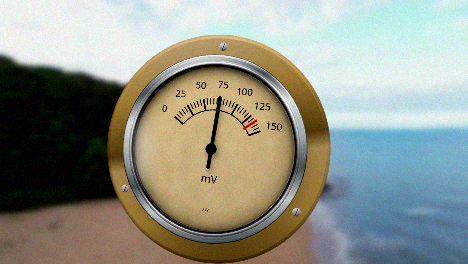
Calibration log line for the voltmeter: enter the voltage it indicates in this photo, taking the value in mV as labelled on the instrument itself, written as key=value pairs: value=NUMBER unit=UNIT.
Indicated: value=75 unit=mV
